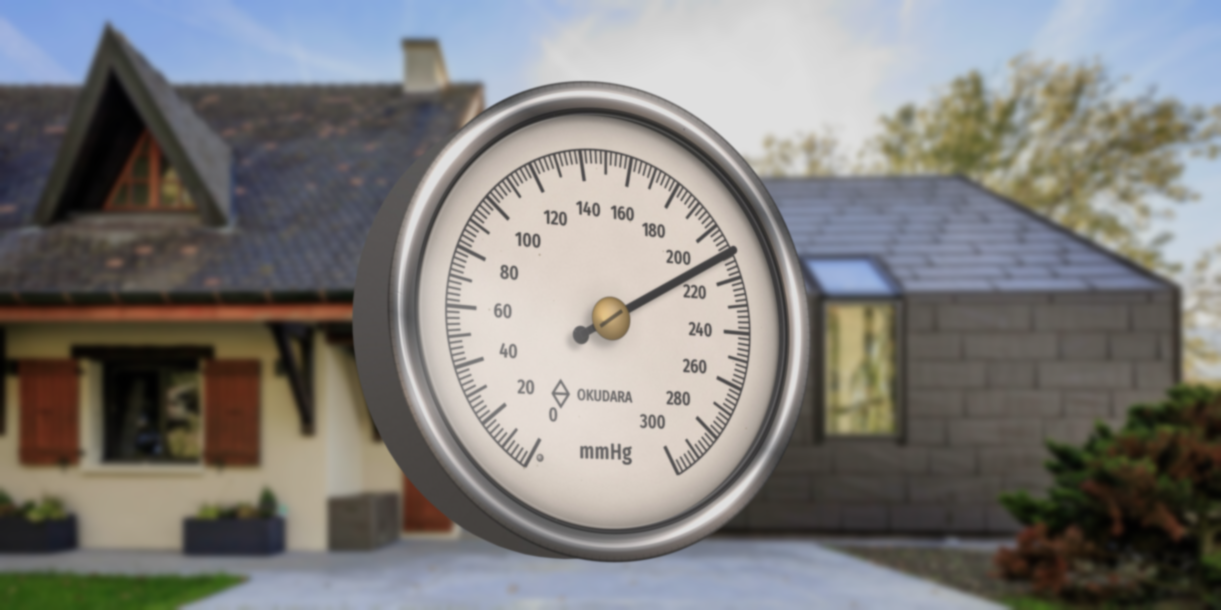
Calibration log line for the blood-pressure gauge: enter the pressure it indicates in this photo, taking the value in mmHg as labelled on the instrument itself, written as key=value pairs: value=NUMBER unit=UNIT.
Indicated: value=210 unit=mmHg
